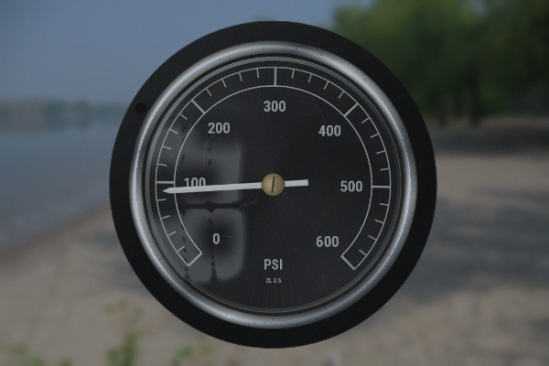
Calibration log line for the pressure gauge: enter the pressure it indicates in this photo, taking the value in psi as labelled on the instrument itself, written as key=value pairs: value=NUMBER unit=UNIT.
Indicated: value=90 unit=psi
